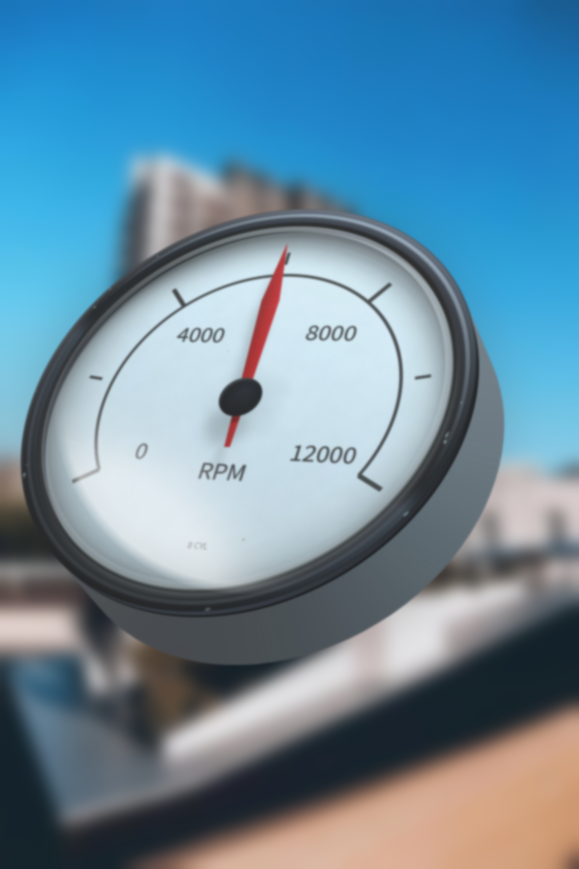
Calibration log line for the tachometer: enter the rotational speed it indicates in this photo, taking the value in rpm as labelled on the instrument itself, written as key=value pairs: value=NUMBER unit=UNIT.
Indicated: value=6000 unit=rpm
